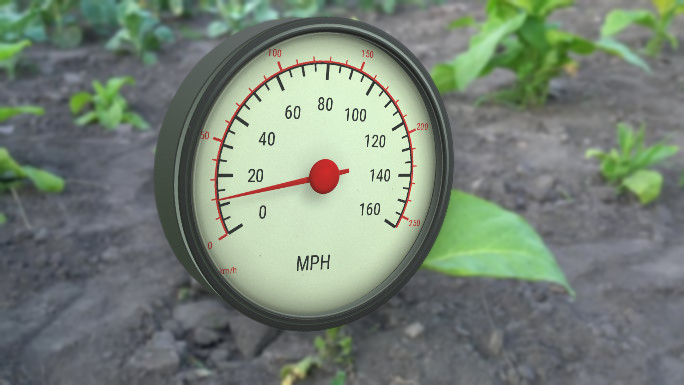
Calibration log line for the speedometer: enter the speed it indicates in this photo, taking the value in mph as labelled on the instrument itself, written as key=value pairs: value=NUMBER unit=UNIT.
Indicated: value=12.5 unit=mph
